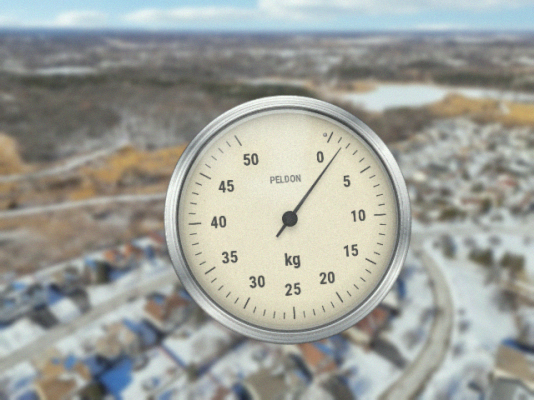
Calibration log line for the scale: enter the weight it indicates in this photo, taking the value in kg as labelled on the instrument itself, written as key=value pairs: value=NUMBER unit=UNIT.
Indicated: value=1.5 unit=kg
